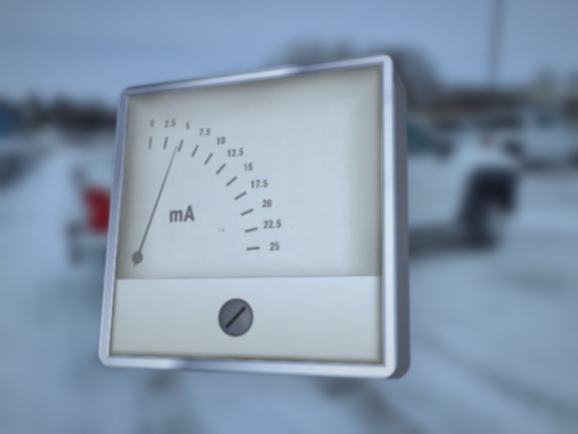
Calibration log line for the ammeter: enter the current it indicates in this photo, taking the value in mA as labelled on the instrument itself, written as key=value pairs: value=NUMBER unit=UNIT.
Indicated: value=5 unit=mA
